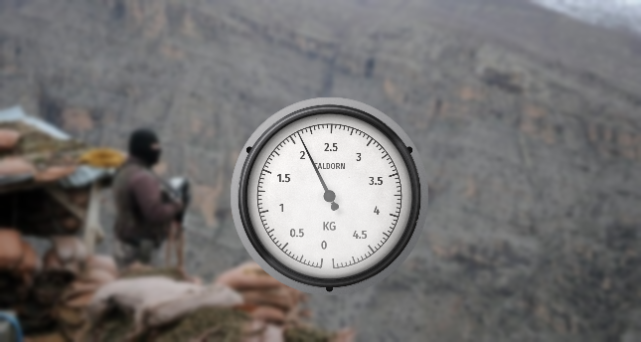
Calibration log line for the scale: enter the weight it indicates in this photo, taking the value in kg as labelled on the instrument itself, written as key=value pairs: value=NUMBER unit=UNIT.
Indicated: value=2.1 unit=kg
